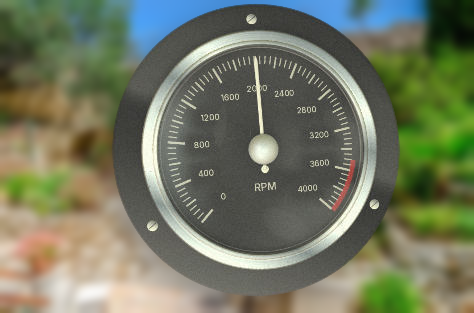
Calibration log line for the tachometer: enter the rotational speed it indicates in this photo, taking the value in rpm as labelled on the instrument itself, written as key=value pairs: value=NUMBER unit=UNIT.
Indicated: value=2000 unit=rpm
